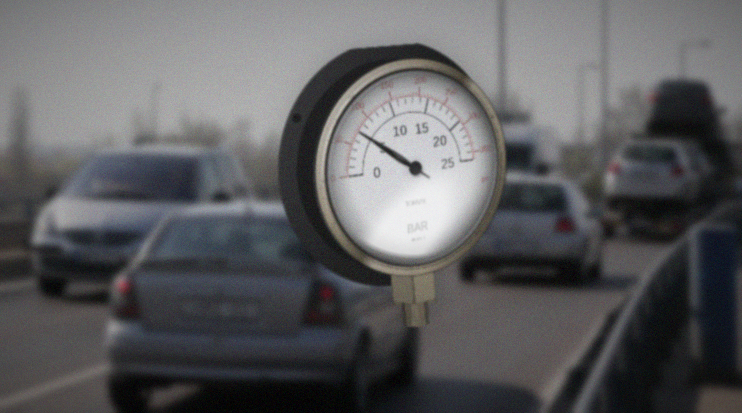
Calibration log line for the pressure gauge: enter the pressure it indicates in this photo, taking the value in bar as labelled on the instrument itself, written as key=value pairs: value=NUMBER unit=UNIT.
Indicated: value=5 unit=bar
